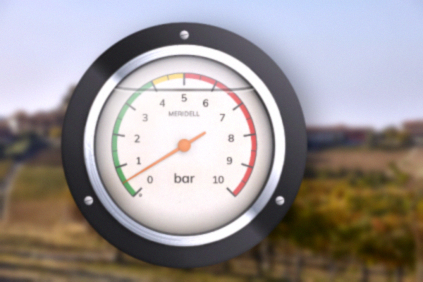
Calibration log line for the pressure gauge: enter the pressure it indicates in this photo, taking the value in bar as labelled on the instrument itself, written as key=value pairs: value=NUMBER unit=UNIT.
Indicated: value=0.5 unit=bar
